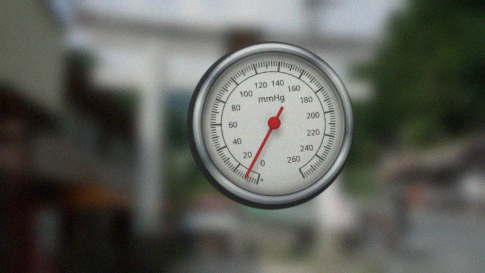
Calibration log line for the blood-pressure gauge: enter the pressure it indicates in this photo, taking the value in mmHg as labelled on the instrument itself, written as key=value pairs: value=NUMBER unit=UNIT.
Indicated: value=10 unit=mmHg
